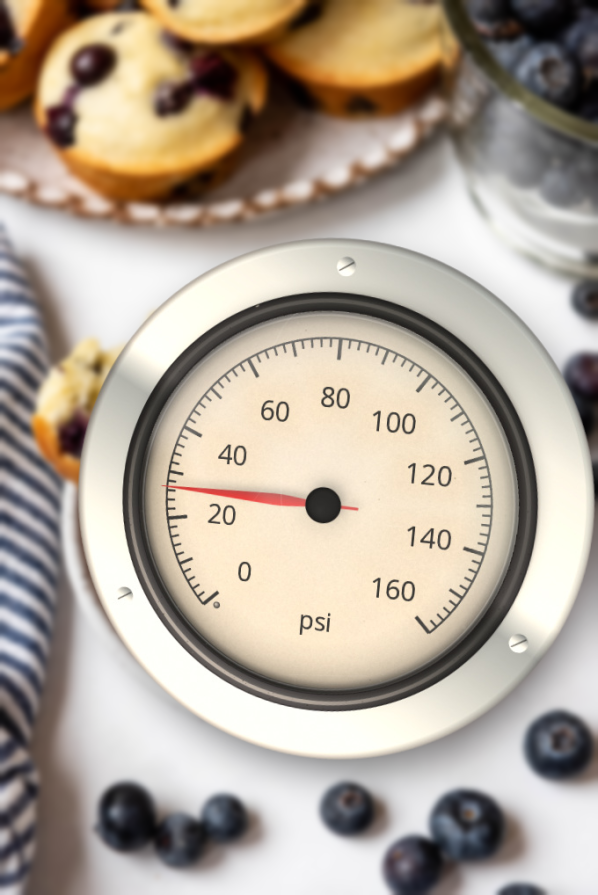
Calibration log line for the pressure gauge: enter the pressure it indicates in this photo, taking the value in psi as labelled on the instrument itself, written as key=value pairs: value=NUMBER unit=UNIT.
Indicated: value=27 unit=psi
